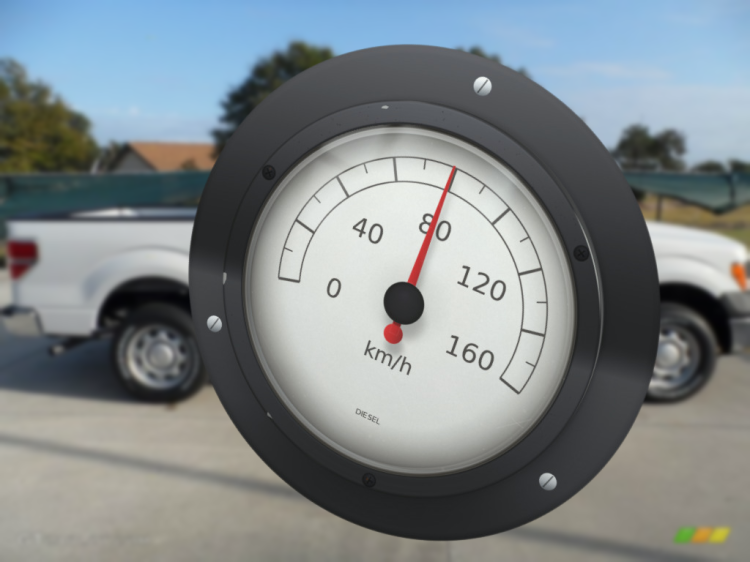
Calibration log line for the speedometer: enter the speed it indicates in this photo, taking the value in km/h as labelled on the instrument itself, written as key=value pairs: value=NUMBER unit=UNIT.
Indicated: value=80 unit=km/h
